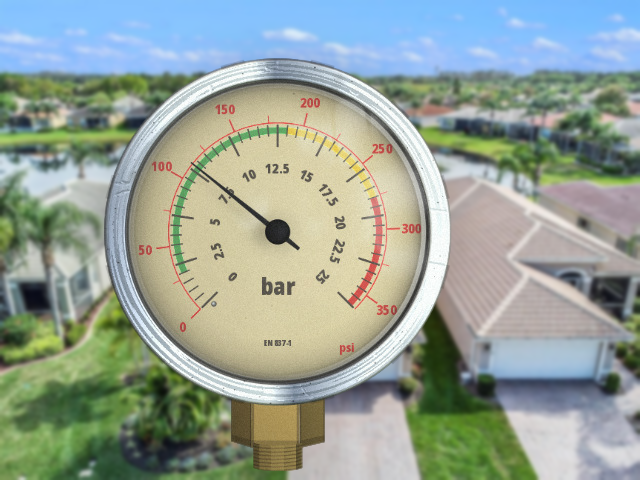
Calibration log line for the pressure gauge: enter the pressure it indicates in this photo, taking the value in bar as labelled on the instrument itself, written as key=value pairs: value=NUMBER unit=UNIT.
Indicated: value=7.75 unit=bar
